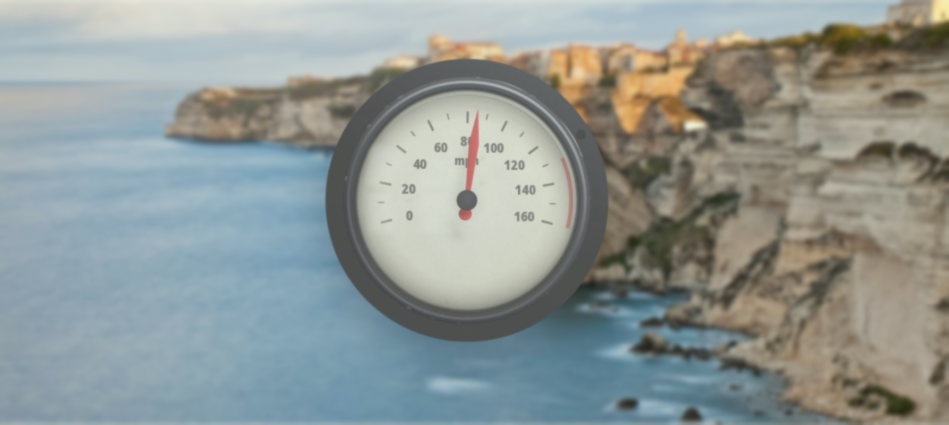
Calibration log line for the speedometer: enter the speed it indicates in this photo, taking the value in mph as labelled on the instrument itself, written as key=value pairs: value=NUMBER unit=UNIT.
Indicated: value=85 unit=mph
